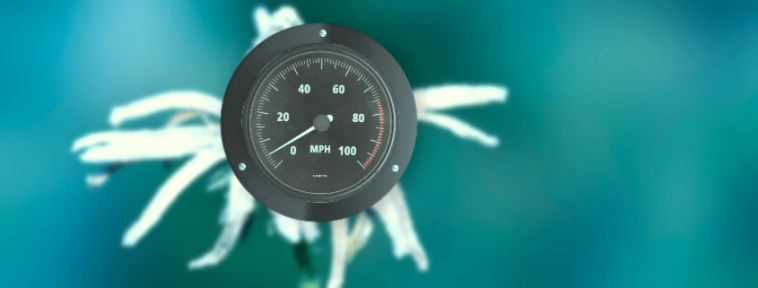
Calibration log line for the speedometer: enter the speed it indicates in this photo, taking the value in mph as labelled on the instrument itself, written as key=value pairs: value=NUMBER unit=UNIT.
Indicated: value=5 unit=mph
